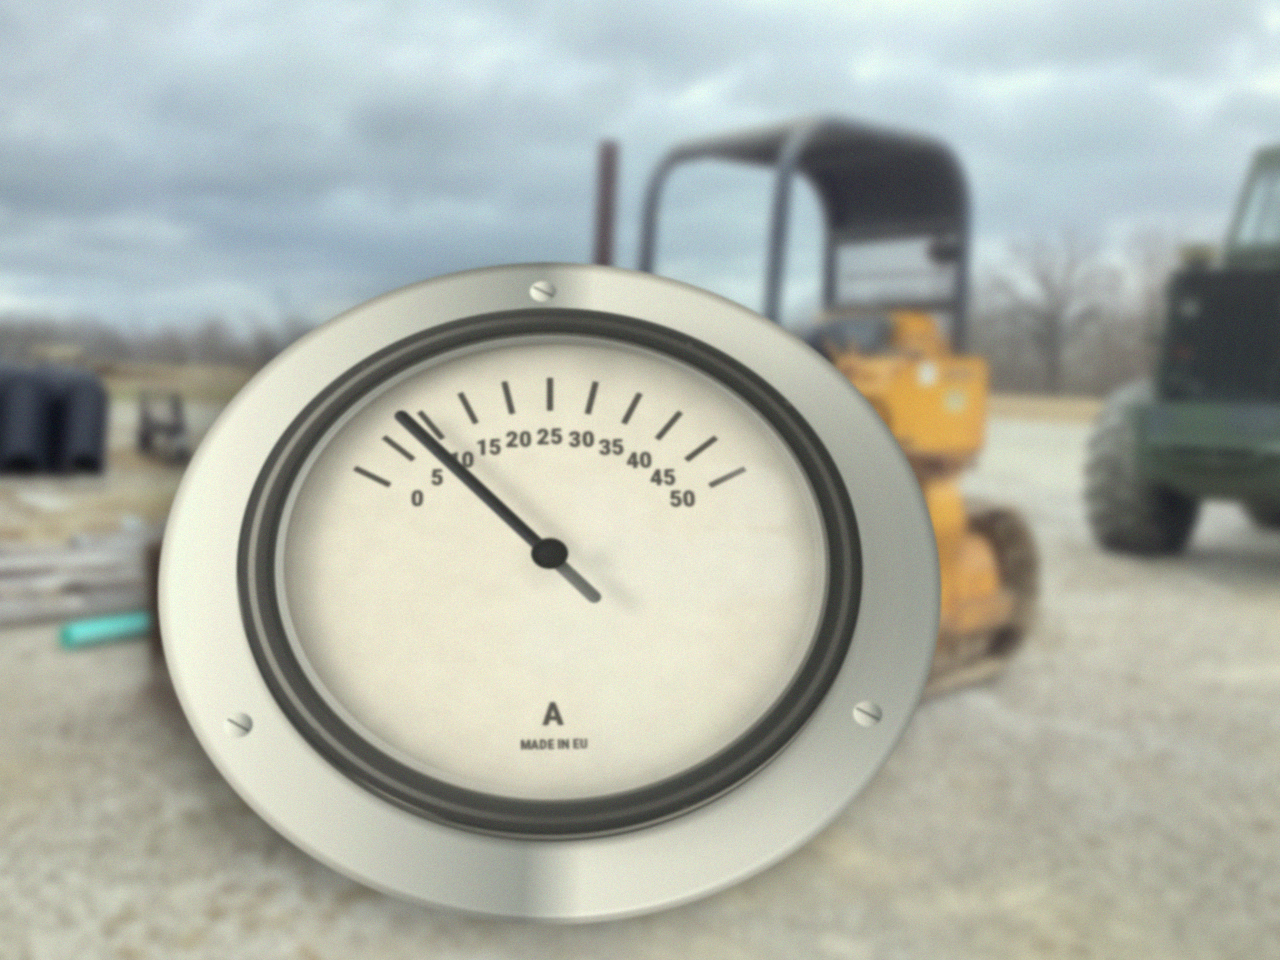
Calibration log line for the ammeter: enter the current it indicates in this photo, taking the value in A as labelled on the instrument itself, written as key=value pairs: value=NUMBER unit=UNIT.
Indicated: value=7.5 unit=A
